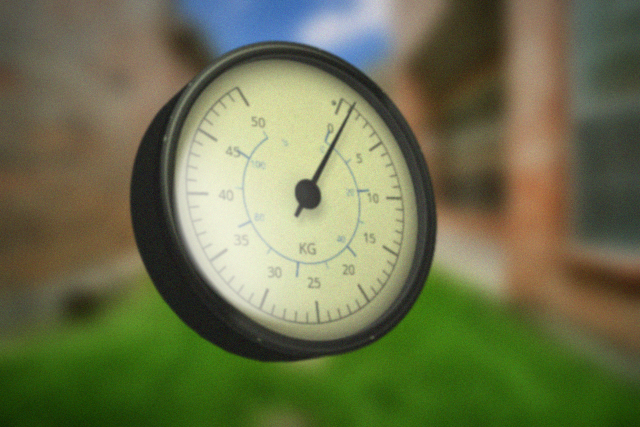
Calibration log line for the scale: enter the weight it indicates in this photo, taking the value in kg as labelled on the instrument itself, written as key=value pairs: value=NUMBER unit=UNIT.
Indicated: value=1 unit=kg
